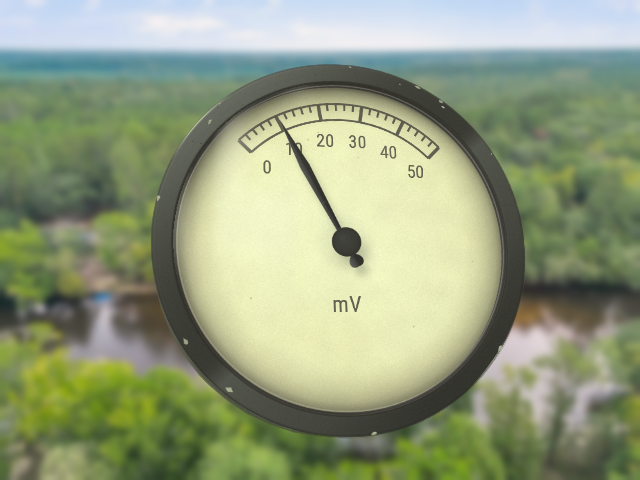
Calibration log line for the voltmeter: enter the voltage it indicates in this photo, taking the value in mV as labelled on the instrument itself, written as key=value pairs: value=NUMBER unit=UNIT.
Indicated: value=10 unit=mV
